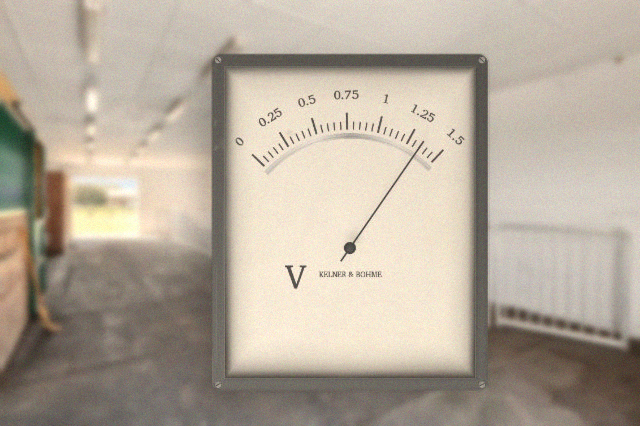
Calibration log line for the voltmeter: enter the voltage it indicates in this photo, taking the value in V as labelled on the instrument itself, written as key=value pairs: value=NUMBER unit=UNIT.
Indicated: value=1.35 unit=V
